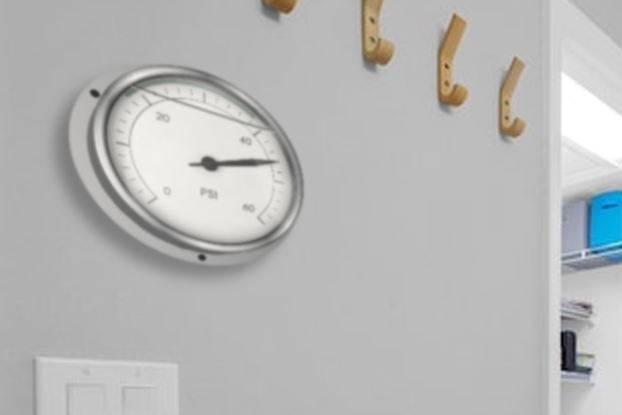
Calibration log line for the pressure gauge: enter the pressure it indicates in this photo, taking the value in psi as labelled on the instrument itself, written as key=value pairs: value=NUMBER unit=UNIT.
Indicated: value=46 unit=psi
